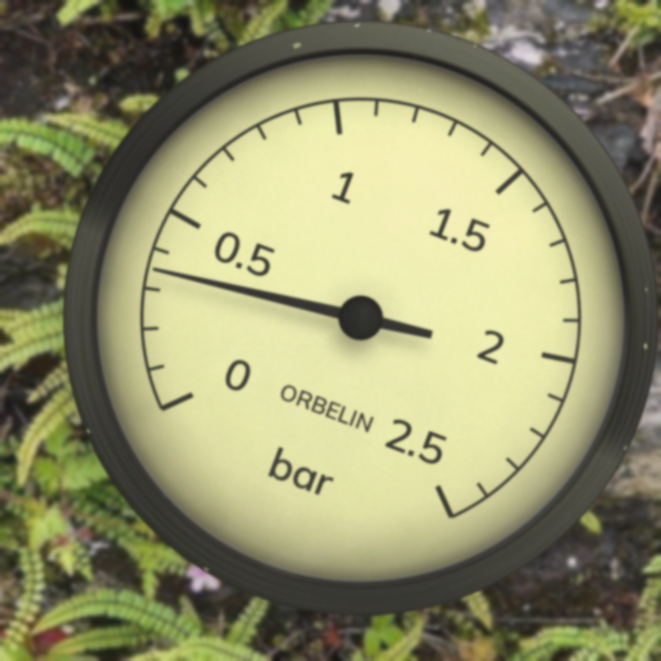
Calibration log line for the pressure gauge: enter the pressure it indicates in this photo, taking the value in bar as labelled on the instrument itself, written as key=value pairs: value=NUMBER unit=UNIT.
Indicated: value=0.35 unit=bar
